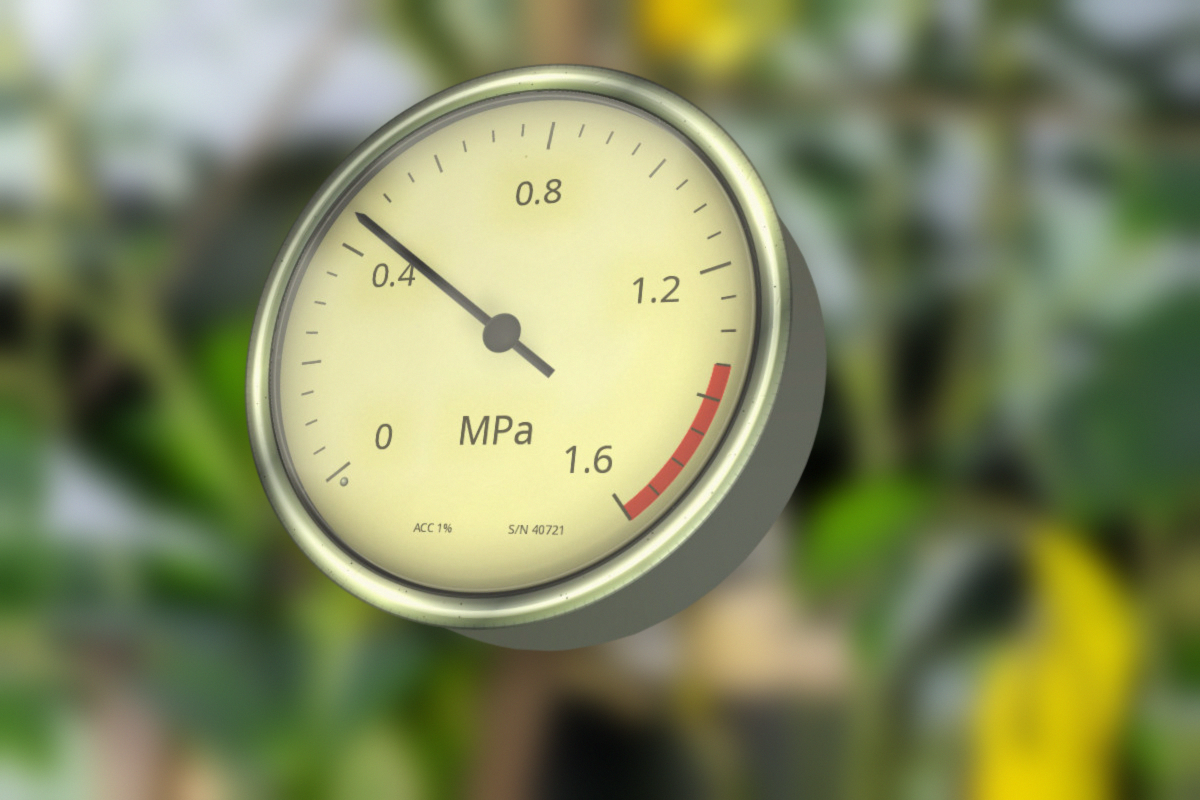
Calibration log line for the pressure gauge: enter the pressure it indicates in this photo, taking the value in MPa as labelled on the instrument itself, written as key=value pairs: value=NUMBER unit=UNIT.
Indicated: value=0.45 unit=MPa
